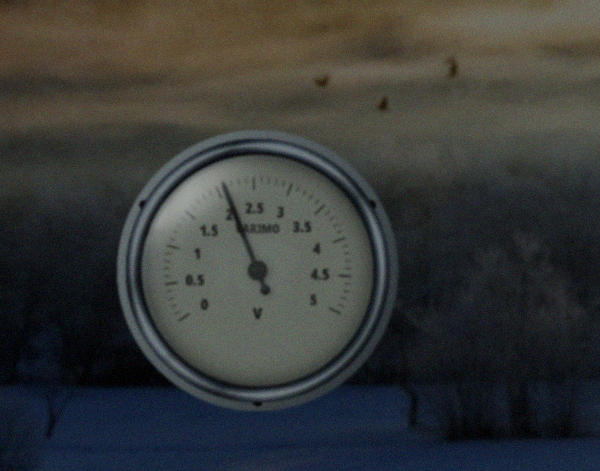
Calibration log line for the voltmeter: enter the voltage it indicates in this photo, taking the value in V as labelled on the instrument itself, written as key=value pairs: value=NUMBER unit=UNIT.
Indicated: value=2.1 unit=V
